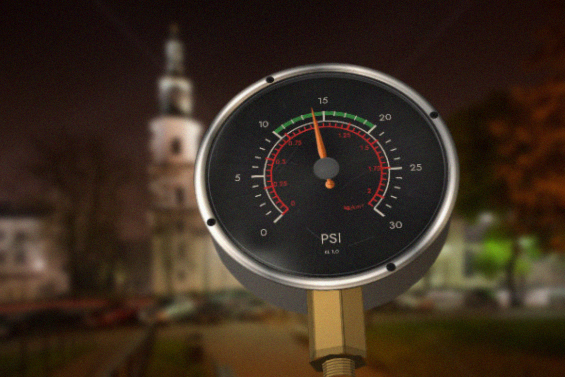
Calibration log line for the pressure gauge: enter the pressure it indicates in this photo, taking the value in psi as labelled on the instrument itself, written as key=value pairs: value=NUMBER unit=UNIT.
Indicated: value=14 unit=psi
